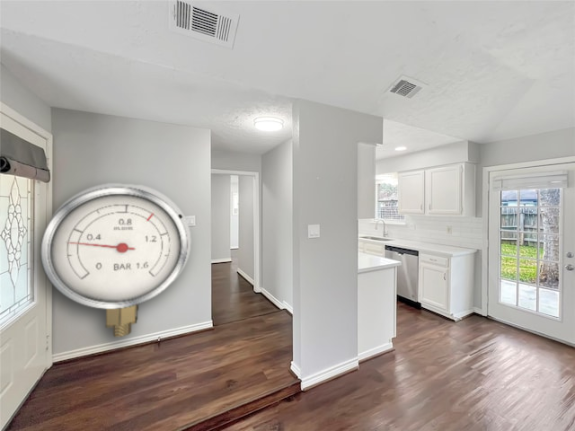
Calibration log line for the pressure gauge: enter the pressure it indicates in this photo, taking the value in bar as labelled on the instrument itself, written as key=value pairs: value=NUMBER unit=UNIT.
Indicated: value=0.3 unit=bar
